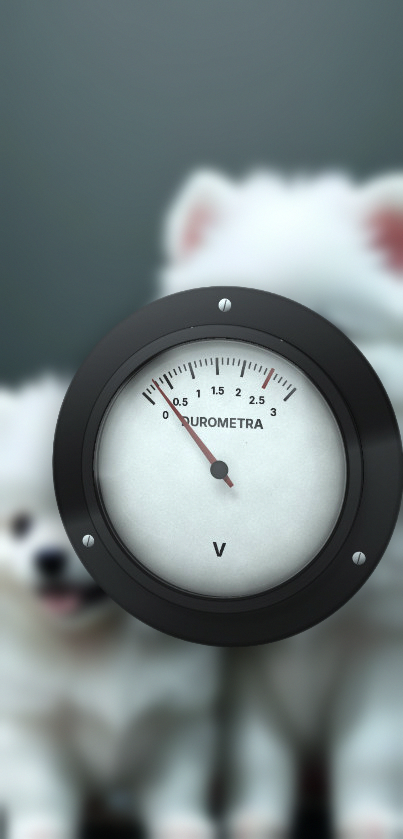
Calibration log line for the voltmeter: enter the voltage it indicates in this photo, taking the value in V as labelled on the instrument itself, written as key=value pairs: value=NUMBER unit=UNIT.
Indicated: value=0.3 unit=V
